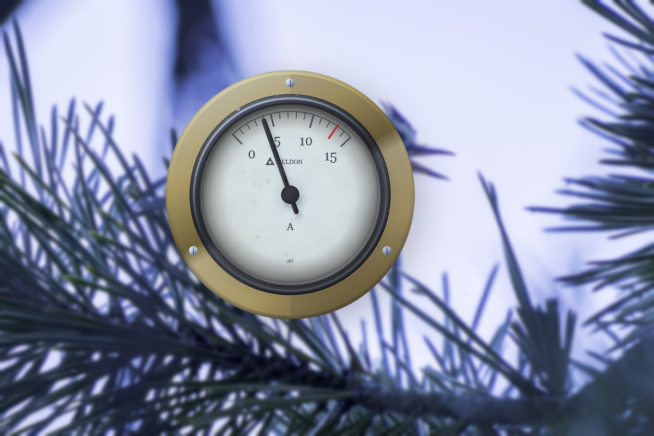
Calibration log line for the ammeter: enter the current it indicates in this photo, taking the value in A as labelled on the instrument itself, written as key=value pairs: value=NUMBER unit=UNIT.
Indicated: value=4 unit=A
